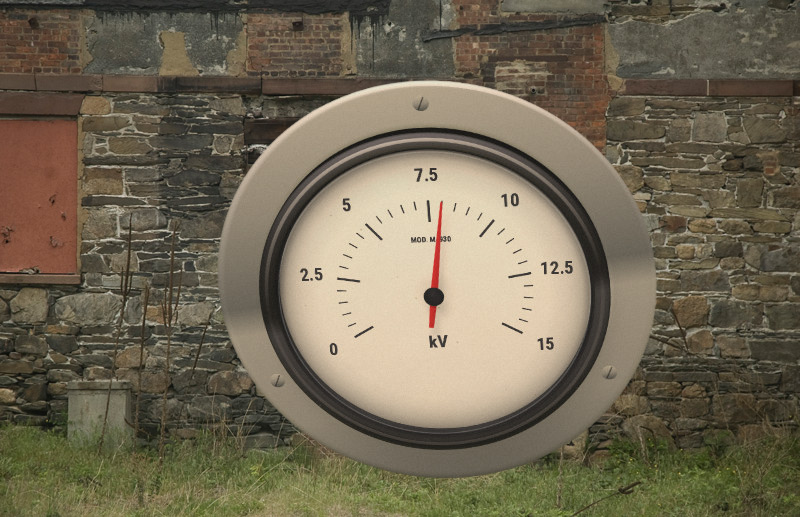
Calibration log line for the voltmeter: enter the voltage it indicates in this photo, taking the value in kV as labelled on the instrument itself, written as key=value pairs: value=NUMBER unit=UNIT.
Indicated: value=8 unit=kV
